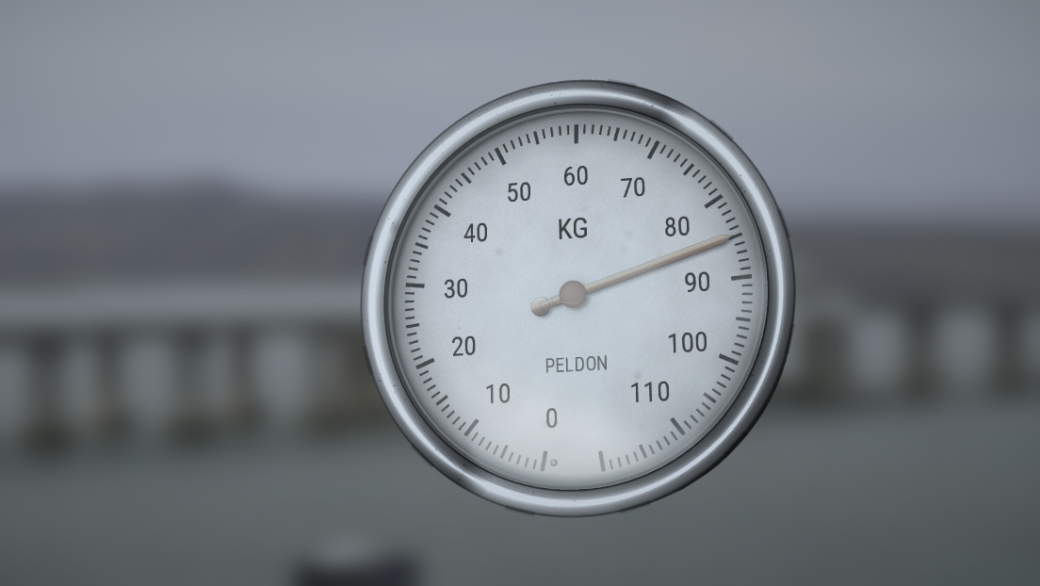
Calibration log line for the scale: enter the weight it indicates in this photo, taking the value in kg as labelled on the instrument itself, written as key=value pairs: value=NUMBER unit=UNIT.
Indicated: value=85 unit=kg
